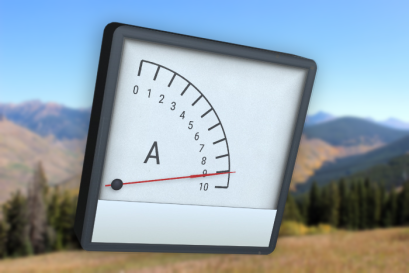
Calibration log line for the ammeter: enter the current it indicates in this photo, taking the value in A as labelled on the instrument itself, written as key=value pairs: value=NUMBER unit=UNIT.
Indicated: value=9 unit=A
